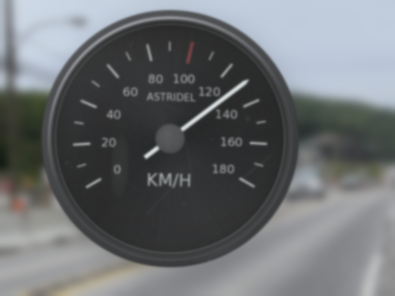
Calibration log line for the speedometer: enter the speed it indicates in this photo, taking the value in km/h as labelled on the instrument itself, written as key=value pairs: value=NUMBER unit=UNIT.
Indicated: value=130 unit=km/h
